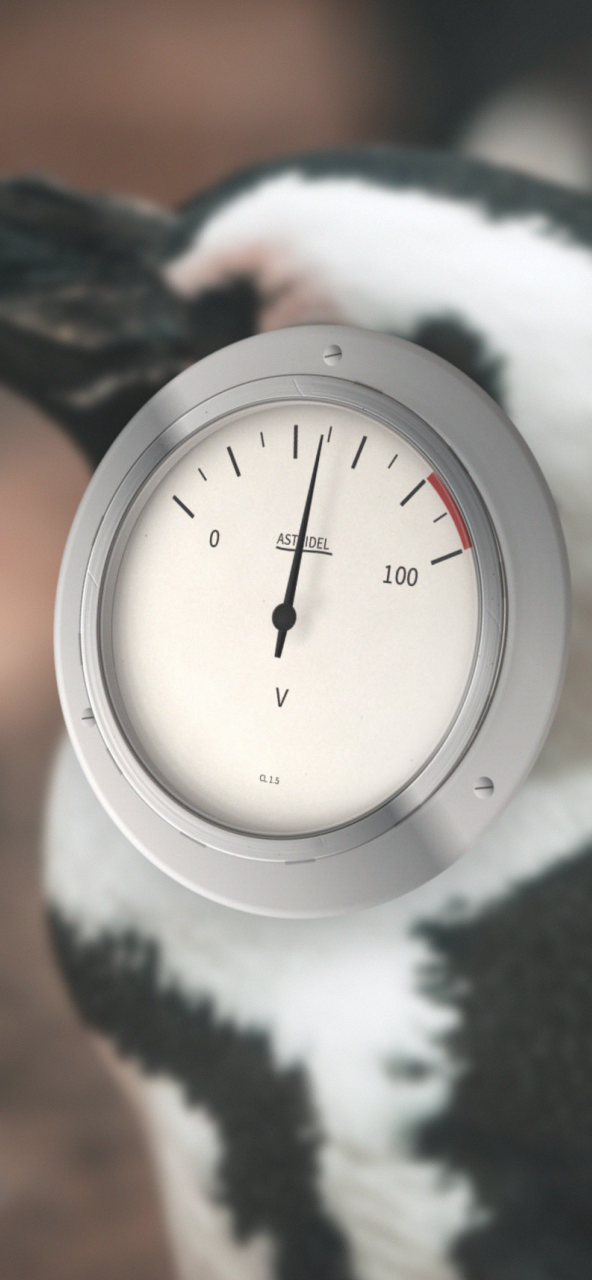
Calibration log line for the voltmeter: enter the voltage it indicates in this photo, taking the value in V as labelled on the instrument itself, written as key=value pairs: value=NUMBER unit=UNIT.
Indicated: value=50 unit=V
